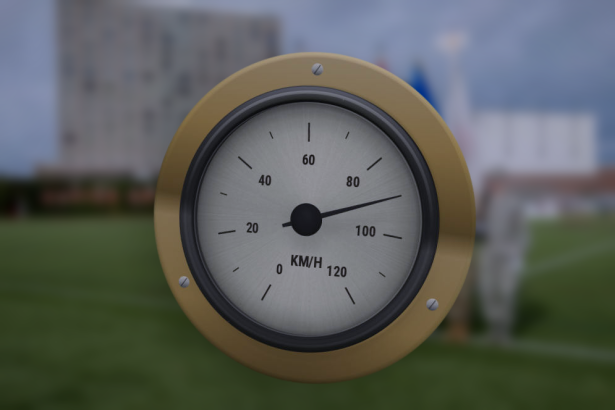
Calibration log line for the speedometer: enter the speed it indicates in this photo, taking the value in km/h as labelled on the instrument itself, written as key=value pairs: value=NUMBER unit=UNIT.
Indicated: value=90 unit=km/h
